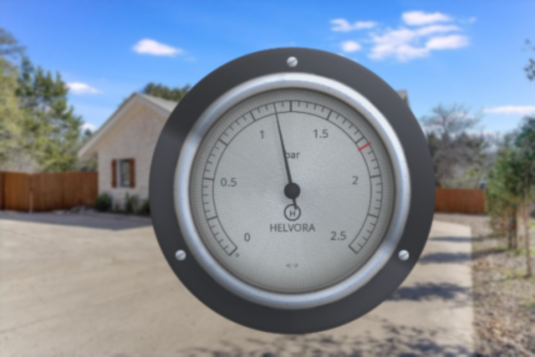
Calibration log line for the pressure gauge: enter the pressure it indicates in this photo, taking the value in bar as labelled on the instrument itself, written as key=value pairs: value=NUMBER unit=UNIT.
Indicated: value=1.15 unit=bar
